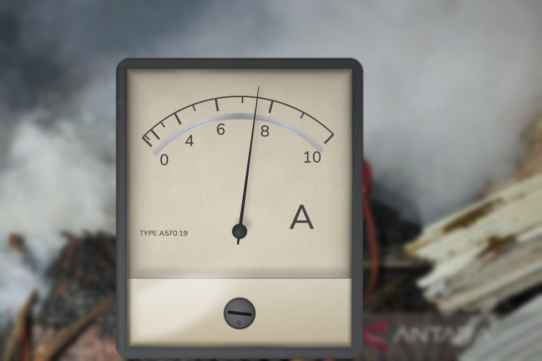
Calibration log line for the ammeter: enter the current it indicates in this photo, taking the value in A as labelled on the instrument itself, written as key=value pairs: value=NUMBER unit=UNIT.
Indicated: value=7.5 unit=A
